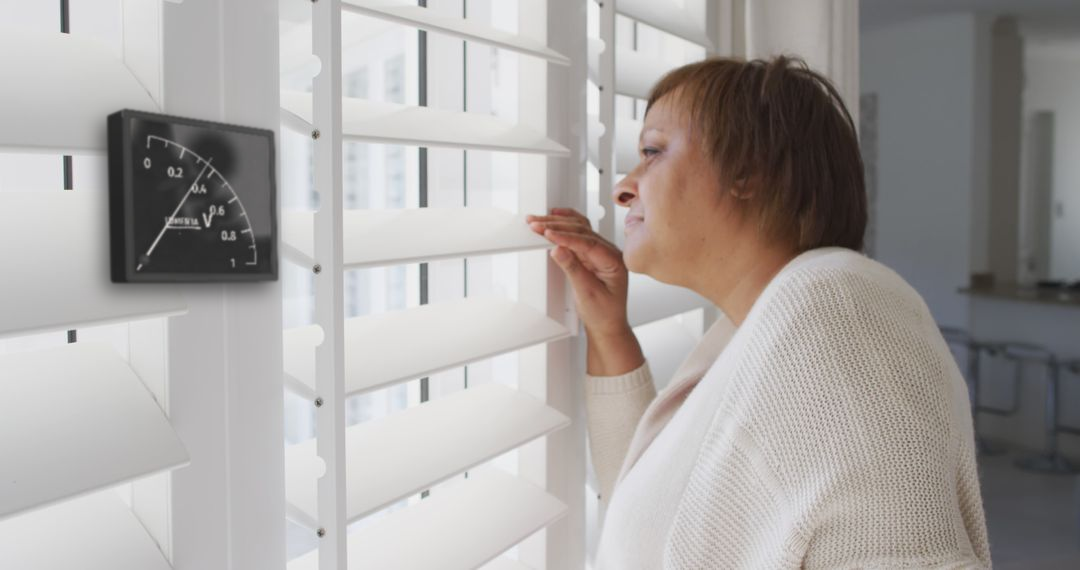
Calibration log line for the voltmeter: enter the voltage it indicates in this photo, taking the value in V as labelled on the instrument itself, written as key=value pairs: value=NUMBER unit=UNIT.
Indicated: value=0.35 unit=V
